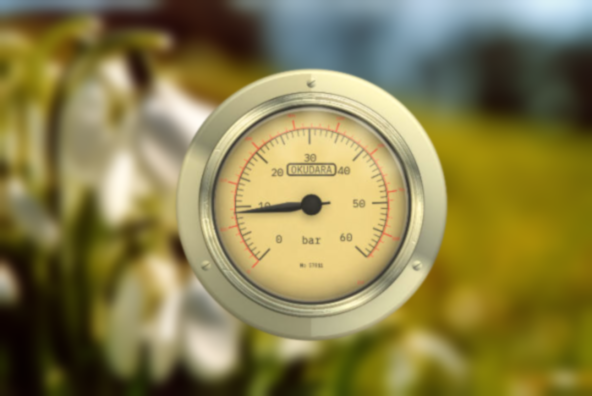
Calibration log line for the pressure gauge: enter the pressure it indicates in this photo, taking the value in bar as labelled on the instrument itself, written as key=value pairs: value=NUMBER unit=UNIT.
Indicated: value=9 unit=bar
